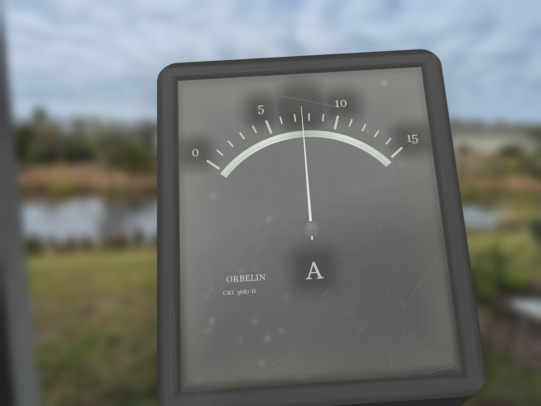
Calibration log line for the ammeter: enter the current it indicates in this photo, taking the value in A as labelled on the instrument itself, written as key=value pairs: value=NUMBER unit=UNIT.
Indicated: value=7.5 unit=A
